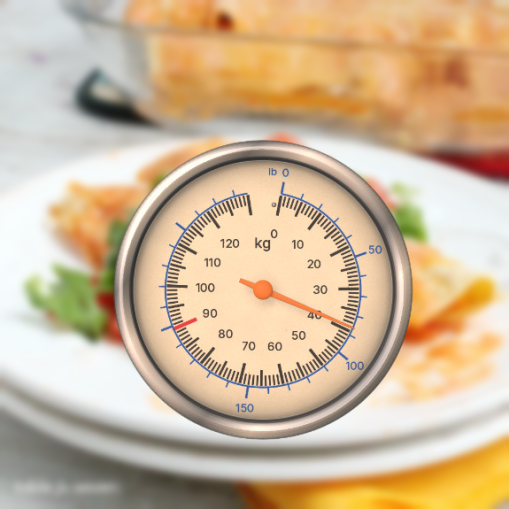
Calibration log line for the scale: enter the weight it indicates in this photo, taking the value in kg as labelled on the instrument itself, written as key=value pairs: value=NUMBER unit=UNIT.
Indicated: value=39 unit=kg
